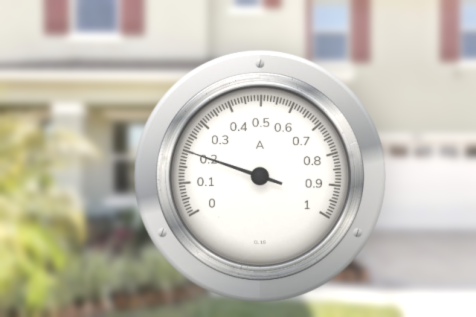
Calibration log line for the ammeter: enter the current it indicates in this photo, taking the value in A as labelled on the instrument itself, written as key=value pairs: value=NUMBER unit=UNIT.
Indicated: value=0.2 unit=A
